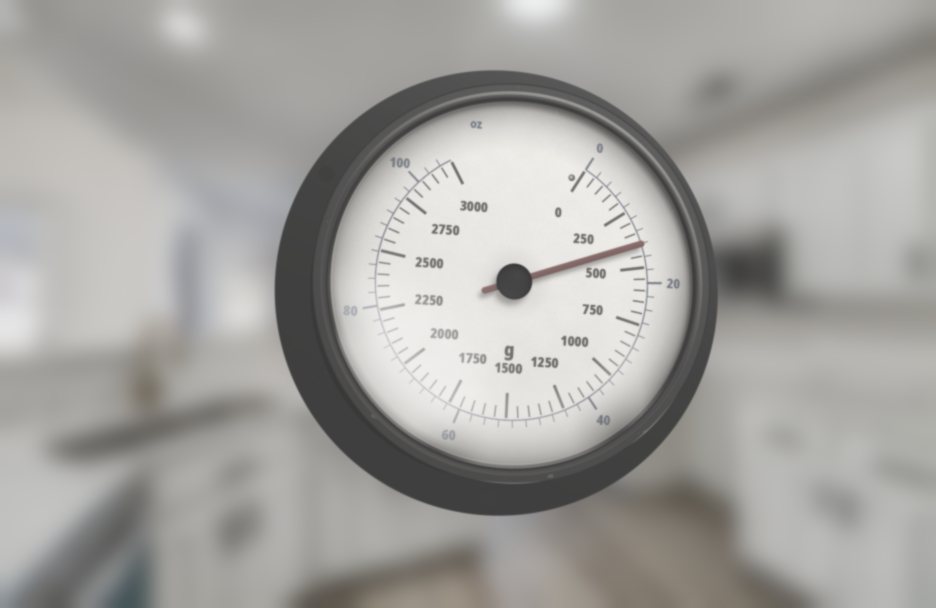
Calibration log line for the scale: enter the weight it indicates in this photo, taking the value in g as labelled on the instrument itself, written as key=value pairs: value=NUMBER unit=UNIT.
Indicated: value=400 unit=g
